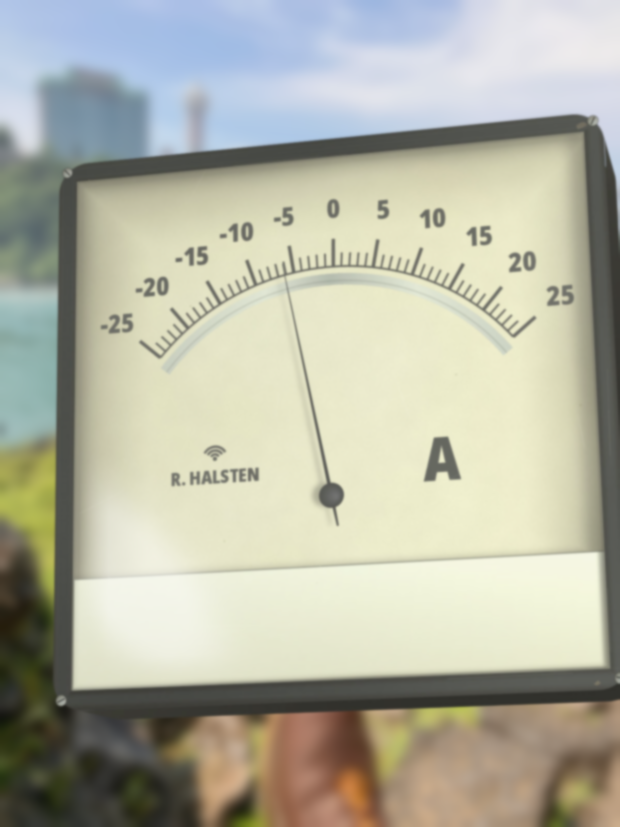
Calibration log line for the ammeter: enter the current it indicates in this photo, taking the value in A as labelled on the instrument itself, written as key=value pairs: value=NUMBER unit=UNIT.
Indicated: value=-6 unit=A
